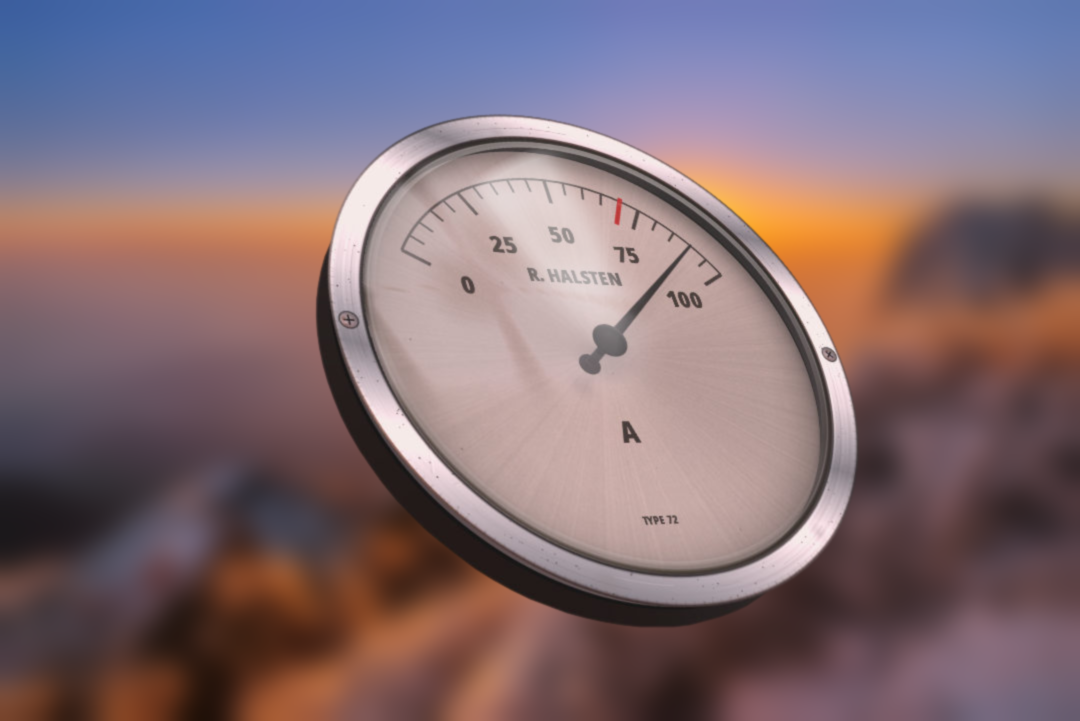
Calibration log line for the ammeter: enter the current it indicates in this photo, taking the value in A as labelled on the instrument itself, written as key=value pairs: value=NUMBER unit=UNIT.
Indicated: value=90 unit=A
